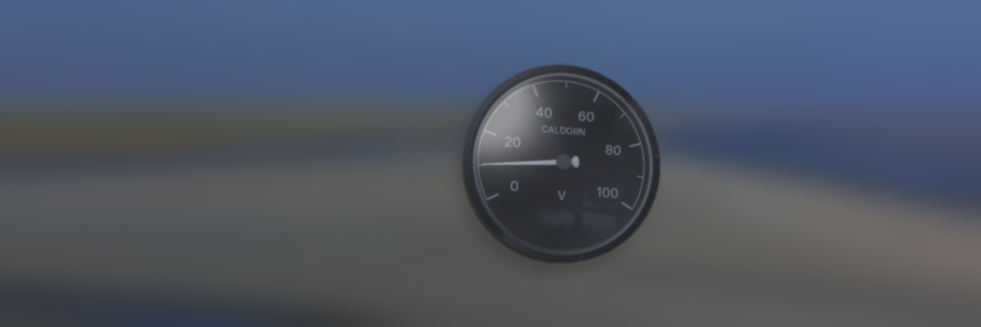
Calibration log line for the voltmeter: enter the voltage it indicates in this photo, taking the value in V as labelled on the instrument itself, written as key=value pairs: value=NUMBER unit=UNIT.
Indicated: value=10 unit=V
